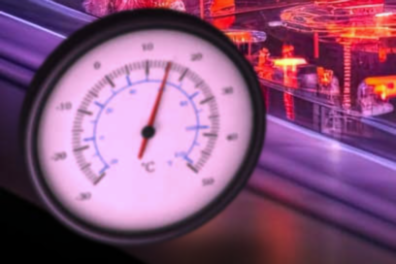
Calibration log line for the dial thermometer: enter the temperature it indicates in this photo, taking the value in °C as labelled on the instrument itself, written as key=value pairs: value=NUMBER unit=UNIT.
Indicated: value=15 unit=°C
